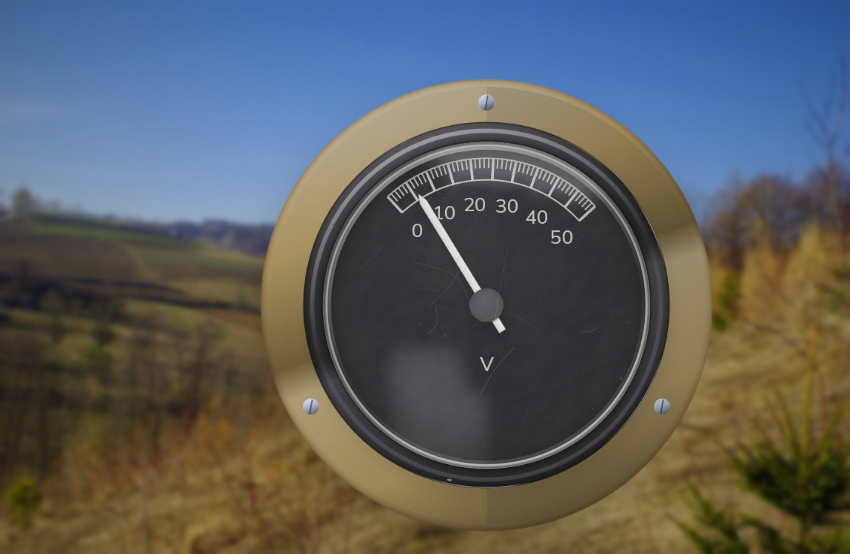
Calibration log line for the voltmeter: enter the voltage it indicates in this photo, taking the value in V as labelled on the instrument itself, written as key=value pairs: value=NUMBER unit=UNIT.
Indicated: value=6 unit=V
